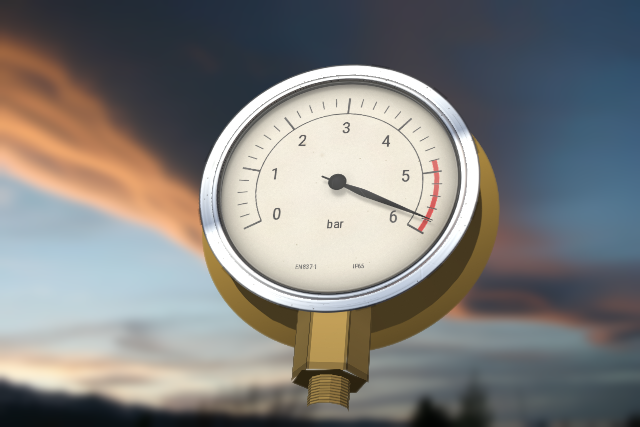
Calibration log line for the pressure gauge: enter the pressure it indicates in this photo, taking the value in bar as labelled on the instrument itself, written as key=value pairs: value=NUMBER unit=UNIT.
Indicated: value=5.8 unit=bar
